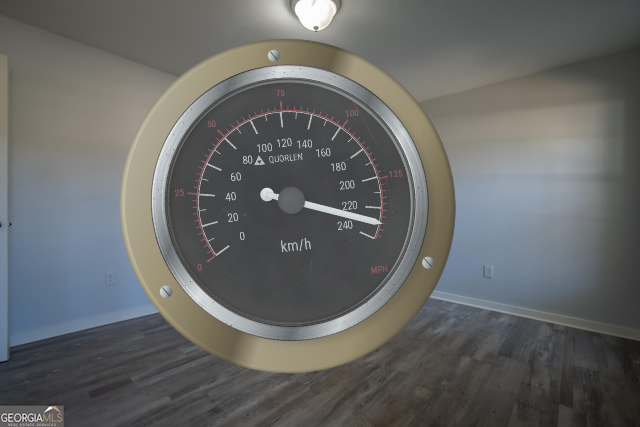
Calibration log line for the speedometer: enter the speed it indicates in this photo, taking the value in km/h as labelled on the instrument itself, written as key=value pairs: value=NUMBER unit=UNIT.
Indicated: value=230 unit=km/h
